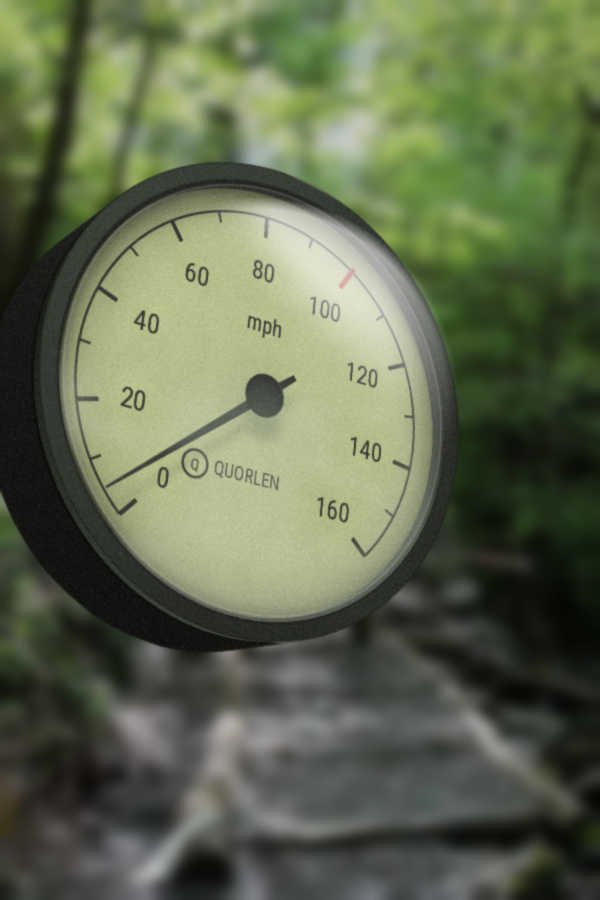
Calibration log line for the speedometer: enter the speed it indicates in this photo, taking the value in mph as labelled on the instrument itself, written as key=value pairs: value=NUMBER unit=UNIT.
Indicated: value=5 unit=mph
